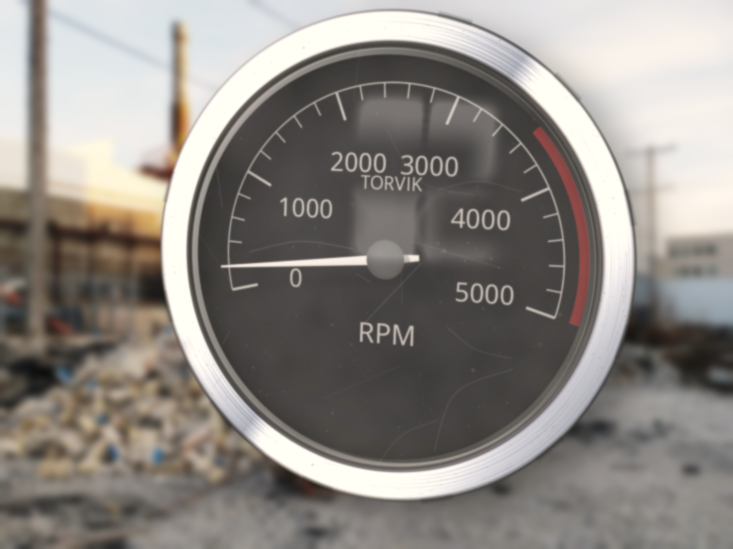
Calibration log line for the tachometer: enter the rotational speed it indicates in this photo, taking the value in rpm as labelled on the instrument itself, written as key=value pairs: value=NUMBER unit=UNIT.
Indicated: value=200 unit=rpm
